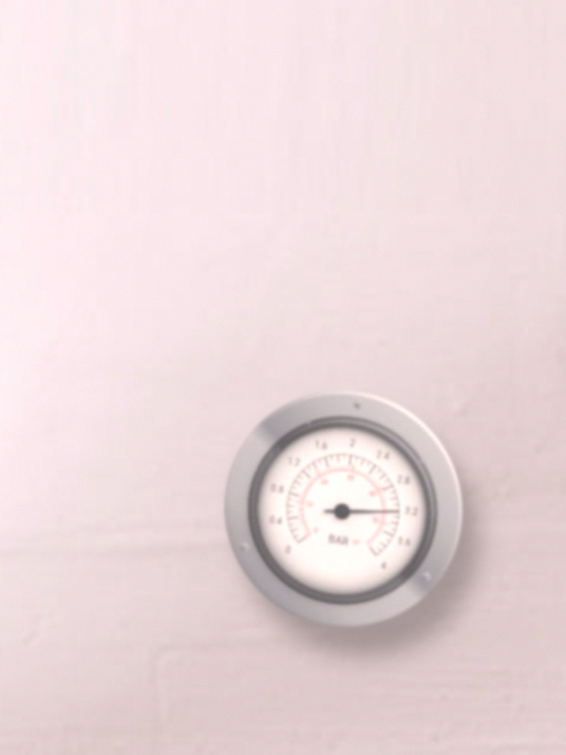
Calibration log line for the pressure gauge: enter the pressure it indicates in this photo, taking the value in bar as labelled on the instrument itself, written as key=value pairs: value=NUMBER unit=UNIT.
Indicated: value=3.2 unit=bar
